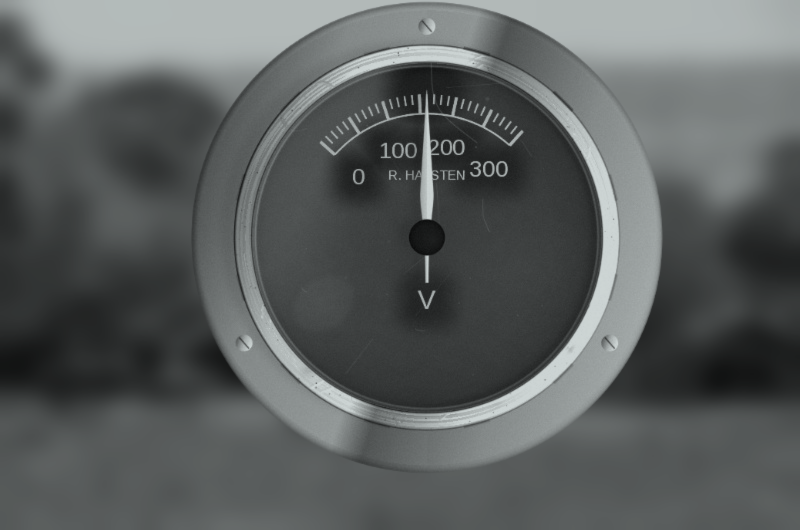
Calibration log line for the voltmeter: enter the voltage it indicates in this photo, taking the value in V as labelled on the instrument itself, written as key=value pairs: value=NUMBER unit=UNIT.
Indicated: value=160 unit=V
